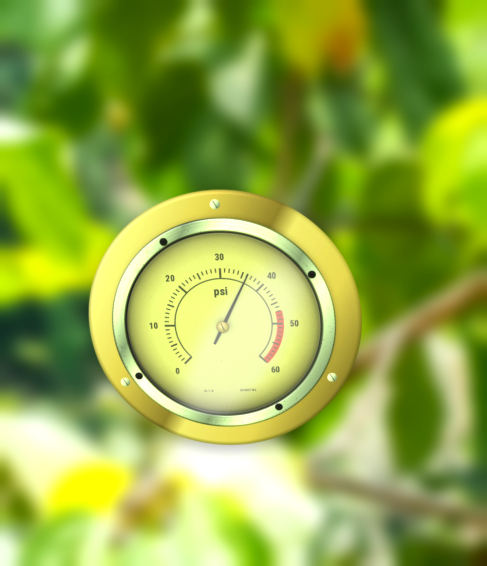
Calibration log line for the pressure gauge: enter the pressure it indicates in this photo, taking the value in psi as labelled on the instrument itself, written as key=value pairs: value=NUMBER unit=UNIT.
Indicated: value=36 unit=psi
